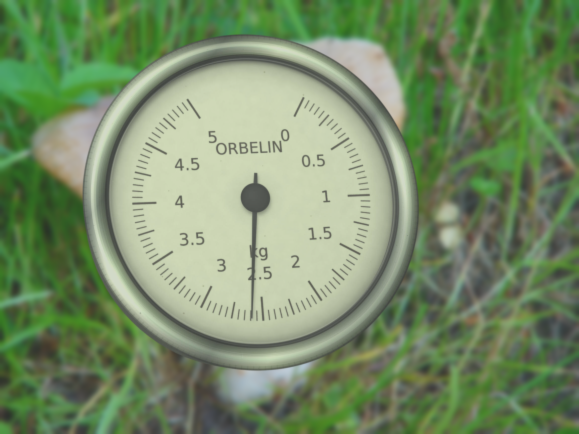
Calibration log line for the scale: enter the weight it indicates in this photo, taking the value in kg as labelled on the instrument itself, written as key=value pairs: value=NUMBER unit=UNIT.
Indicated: value=2.6 unit=kg
